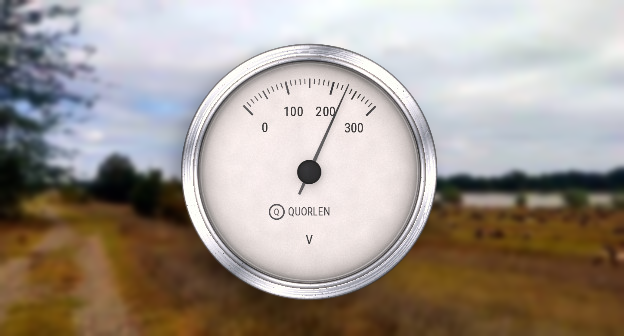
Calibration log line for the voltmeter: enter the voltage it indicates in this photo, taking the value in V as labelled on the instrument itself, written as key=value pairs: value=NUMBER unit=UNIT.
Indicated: value=230 unit=V
